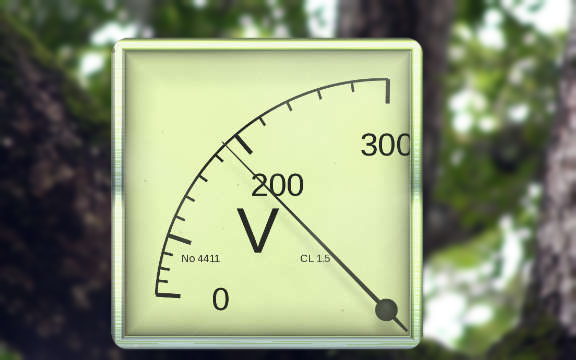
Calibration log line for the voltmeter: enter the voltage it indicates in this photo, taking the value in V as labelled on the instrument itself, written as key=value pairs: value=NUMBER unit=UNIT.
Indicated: value=190 unit=V
